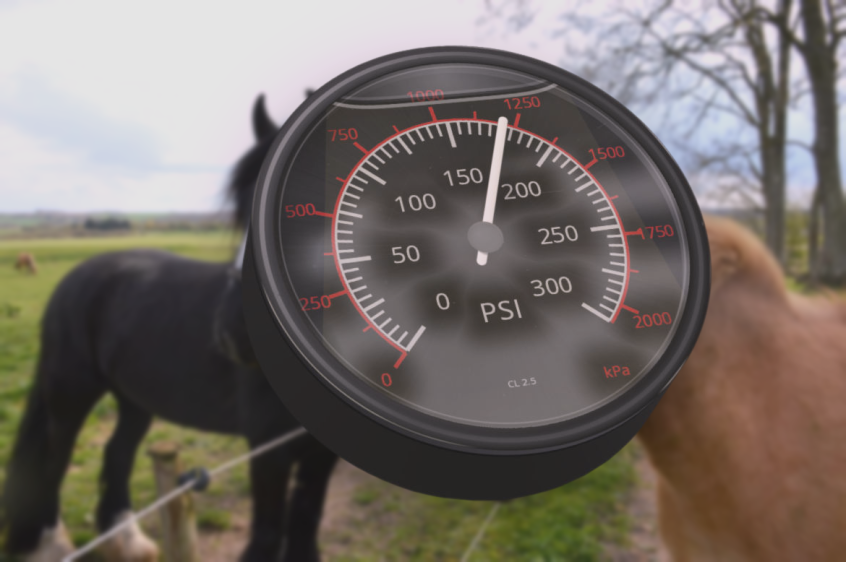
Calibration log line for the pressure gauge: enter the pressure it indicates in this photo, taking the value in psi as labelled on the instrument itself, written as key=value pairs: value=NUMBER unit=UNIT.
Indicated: value=175 unit=psi
